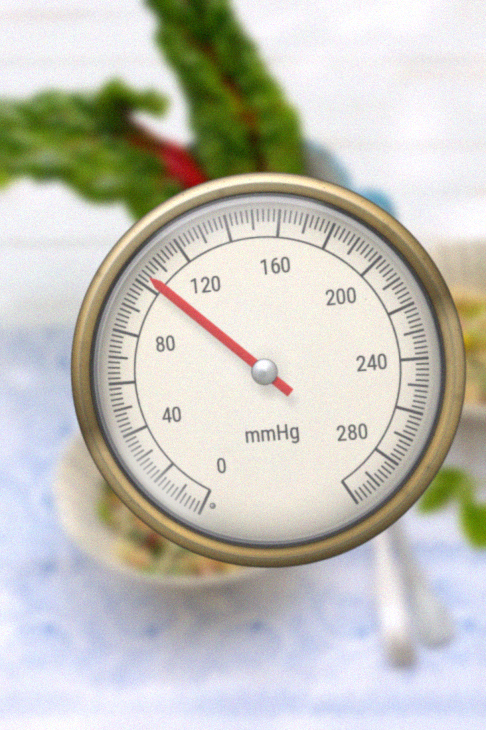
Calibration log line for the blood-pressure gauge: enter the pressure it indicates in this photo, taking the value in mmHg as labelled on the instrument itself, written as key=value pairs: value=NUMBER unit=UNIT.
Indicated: value=104 unit=mmHg
